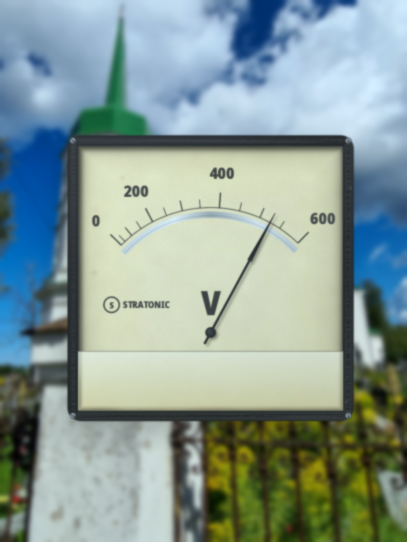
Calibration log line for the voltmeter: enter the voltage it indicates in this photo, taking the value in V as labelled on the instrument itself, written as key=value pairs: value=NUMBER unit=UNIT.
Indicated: value=525 unit=V
